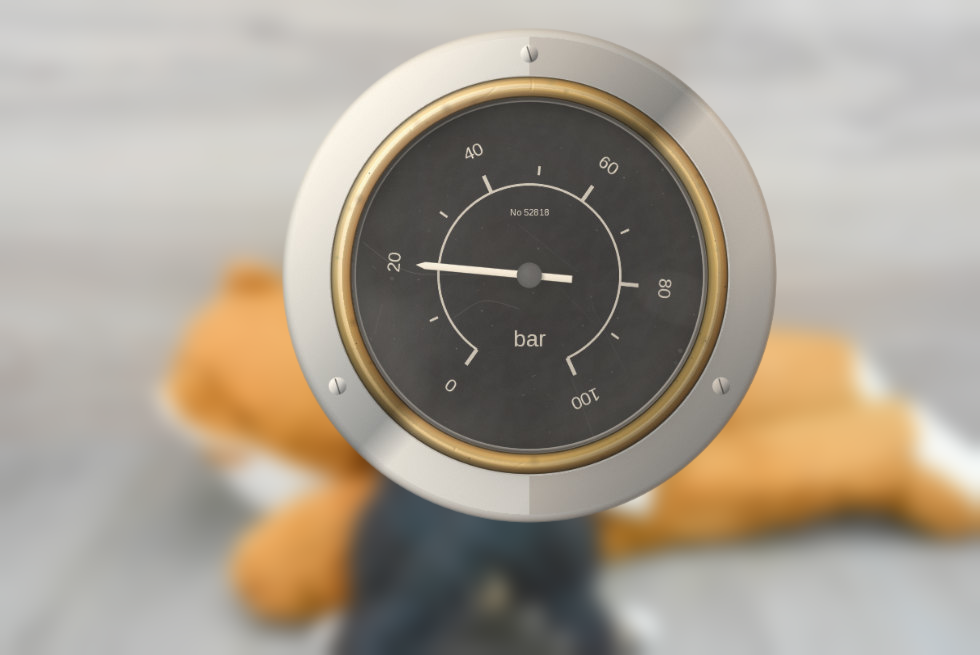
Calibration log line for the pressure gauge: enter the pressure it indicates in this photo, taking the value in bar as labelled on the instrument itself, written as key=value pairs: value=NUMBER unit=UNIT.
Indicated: value=20 unit=bar
